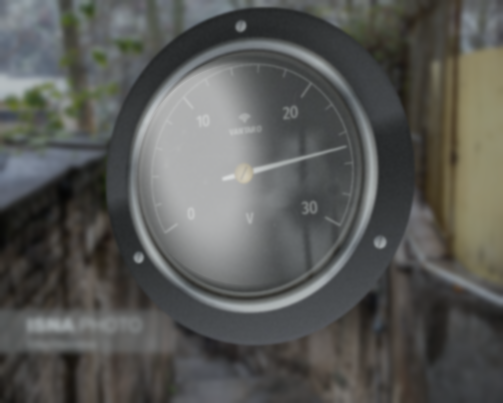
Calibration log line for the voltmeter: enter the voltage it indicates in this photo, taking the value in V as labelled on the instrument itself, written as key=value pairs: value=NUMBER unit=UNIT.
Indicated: value=25 unit=V
